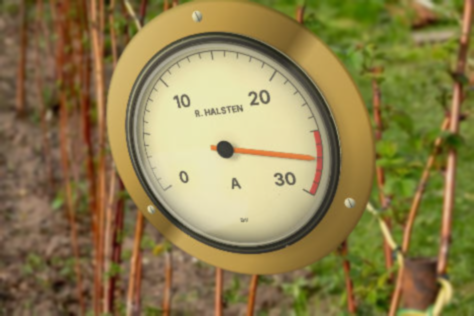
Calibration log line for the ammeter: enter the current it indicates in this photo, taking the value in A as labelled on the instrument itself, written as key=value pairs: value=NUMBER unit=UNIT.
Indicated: value=27 unit=A
